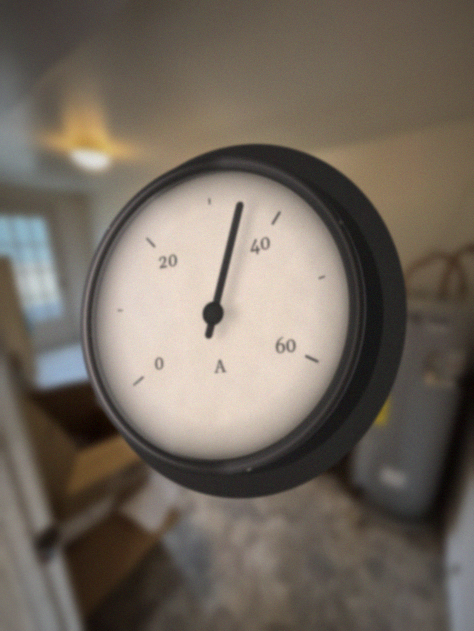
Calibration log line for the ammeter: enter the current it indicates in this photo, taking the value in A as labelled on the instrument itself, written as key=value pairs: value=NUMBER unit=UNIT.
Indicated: value=35 unit=A
